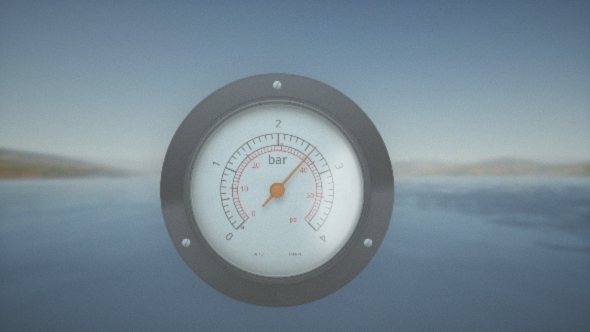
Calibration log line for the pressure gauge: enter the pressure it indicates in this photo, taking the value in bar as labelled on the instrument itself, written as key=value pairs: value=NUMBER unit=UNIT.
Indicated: value=2.6 unit=bar
